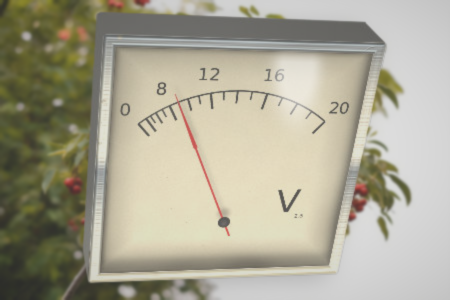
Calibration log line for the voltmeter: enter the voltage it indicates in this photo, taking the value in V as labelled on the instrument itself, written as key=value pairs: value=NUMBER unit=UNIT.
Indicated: value=9 unit=V
